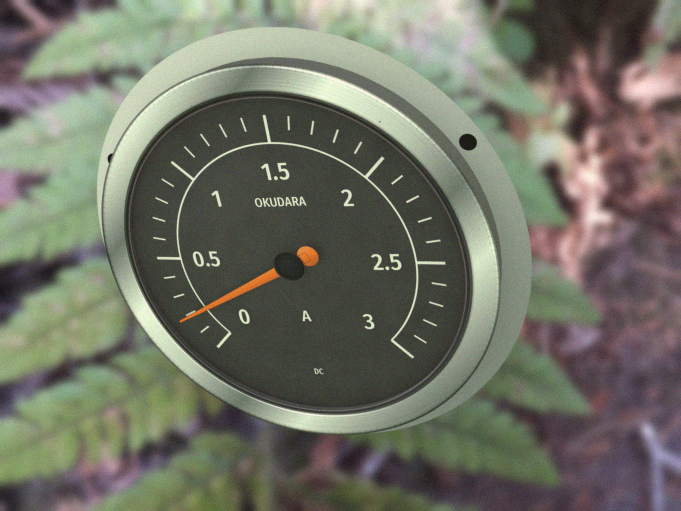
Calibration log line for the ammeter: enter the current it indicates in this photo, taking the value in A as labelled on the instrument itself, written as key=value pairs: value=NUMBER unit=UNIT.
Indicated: value=0.2 unit=A
